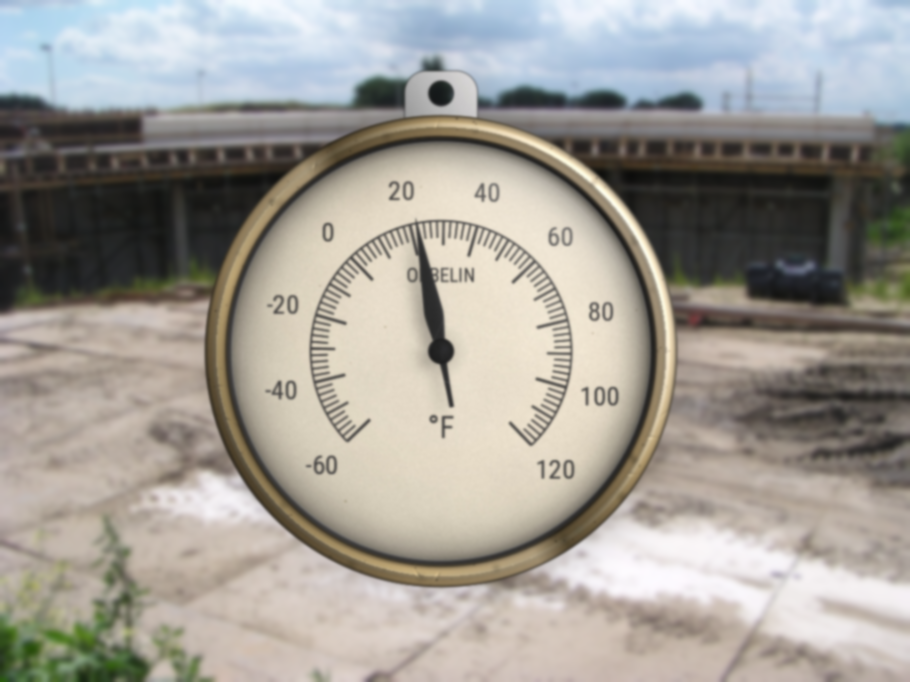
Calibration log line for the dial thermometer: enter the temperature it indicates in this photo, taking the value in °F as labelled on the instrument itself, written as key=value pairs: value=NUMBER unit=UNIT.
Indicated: value=22 unit=°F
